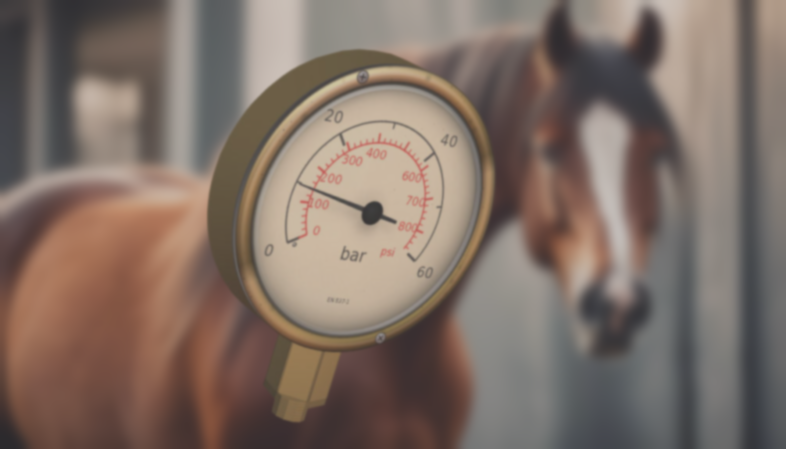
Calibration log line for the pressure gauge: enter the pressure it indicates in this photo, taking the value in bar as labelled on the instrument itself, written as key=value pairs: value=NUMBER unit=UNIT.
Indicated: value=10 unit=bar
